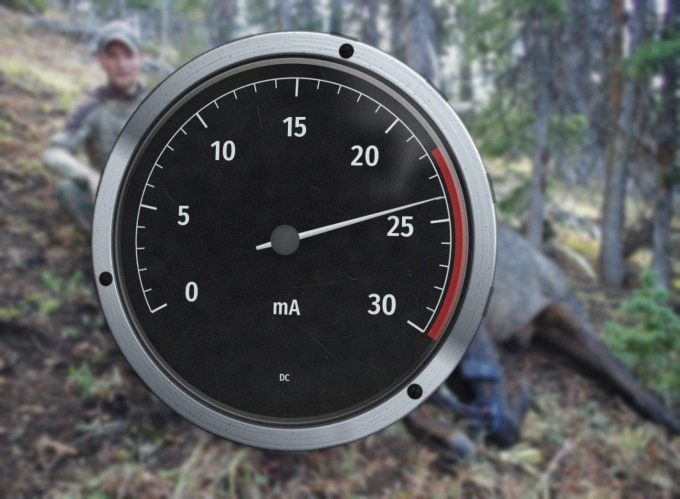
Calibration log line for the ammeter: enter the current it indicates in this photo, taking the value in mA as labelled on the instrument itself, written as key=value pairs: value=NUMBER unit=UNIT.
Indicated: value=24 unit=mA
